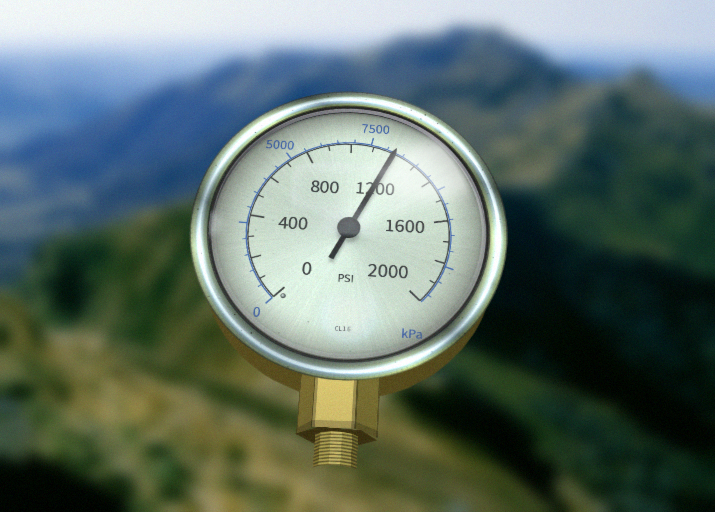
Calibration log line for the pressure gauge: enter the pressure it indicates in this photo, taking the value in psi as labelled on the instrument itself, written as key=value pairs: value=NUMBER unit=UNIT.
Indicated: value=1200 unit=psi
